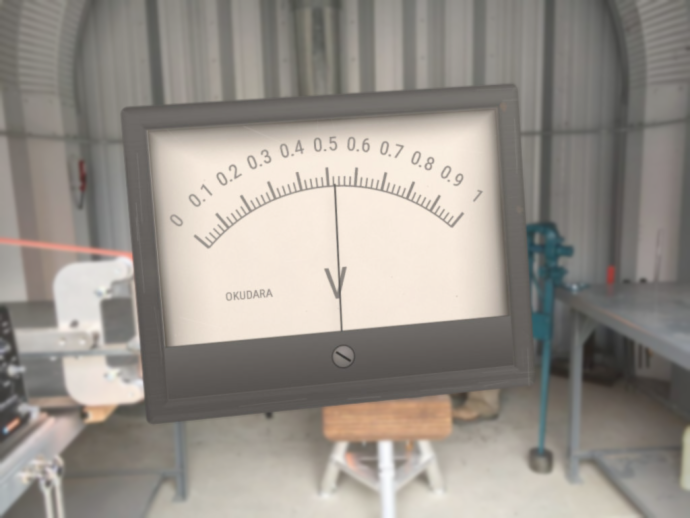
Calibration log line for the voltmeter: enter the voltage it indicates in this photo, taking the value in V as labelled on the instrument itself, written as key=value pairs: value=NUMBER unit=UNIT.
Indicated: value=0.52 unit=V
